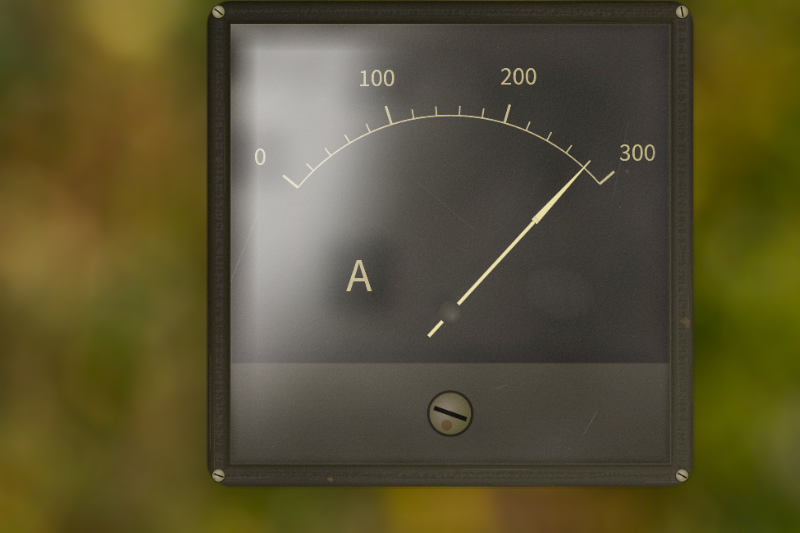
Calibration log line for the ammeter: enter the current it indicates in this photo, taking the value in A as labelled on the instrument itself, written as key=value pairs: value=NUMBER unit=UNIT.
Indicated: value=280 unit=A
